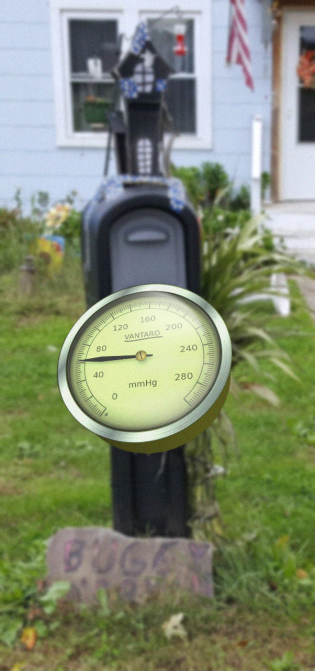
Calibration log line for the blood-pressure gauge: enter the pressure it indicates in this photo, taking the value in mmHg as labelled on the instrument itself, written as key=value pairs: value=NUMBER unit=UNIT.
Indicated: value=60 unit=mmHg
